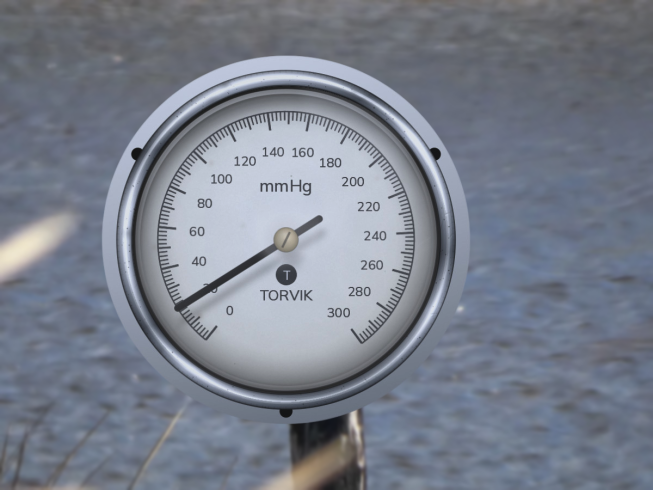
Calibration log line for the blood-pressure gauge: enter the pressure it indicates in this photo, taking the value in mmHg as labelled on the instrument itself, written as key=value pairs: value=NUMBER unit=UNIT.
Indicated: value=20 unit=mmHg
